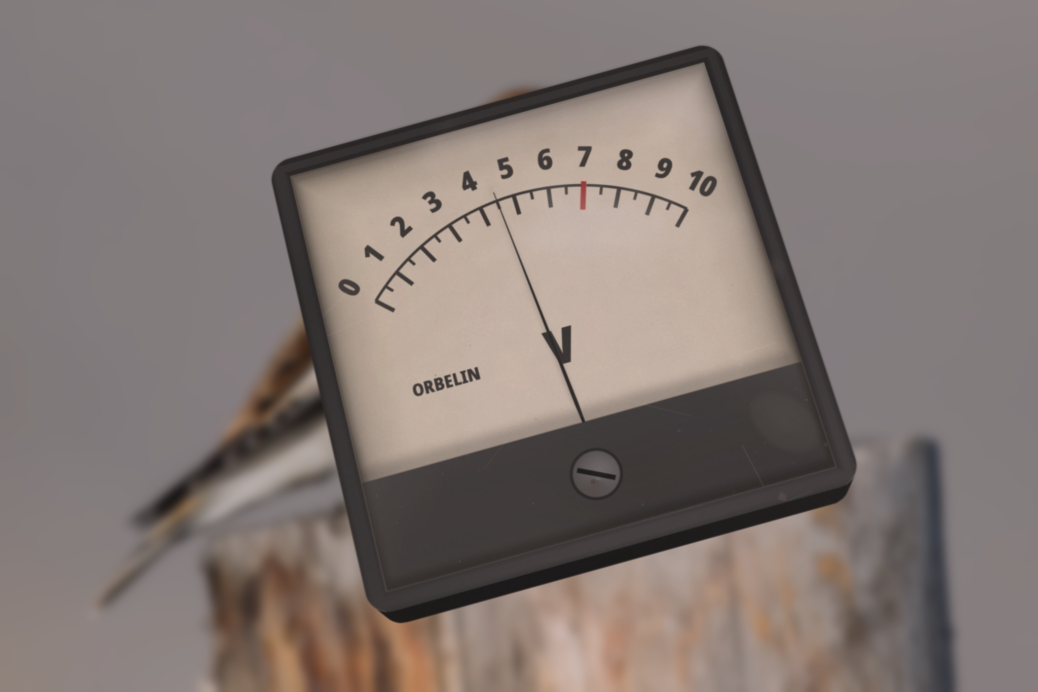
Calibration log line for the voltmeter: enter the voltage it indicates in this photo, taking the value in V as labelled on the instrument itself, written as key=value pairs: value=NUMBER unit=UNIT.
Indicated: value=4.5 unit=V
